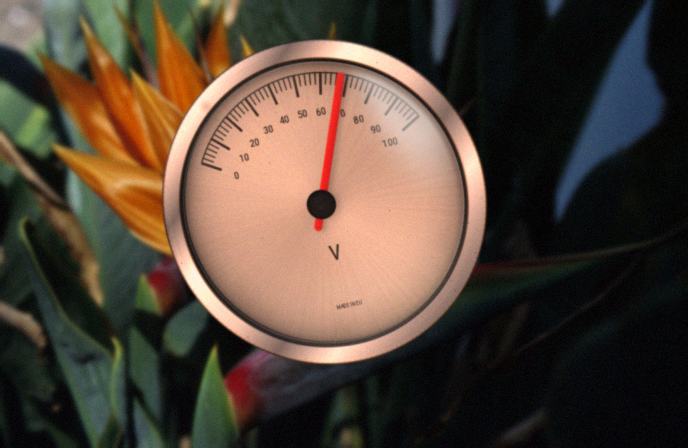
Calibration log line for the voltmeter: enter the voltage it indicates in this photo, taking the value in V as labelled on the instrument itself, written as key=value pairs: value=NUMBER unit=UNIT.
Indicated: value=68 unit=V
